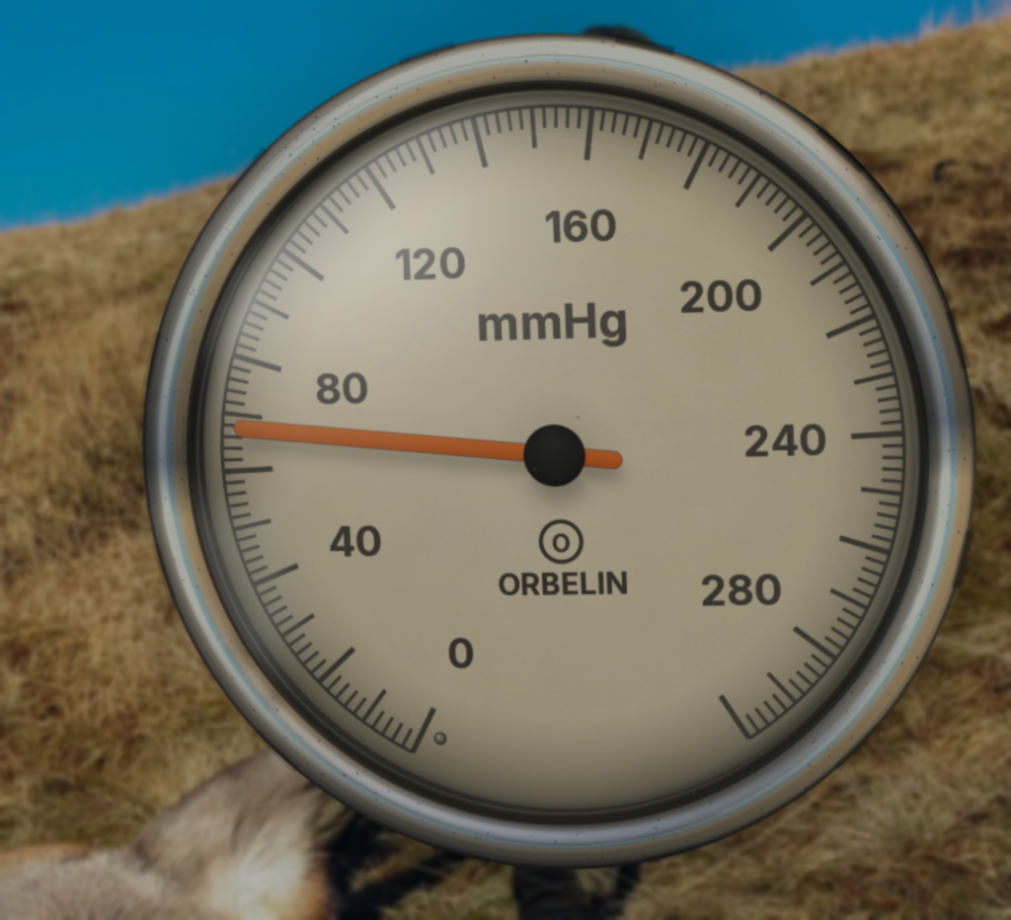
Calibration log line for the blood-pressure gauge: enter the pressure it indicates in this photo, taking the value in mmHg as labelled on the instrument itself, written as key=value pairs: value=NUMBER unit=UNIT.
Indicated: value=68 unit=mmHg
